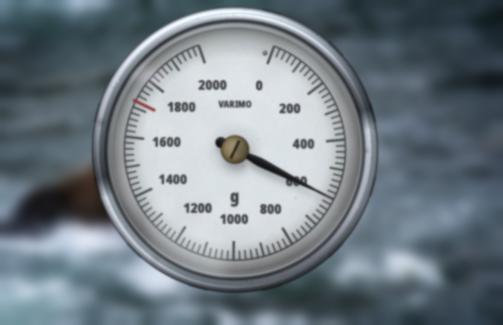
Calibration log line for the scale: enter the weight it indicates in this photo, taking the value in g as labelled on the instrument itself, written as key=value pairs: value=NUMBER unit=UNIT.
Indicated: value=600 unit=g
